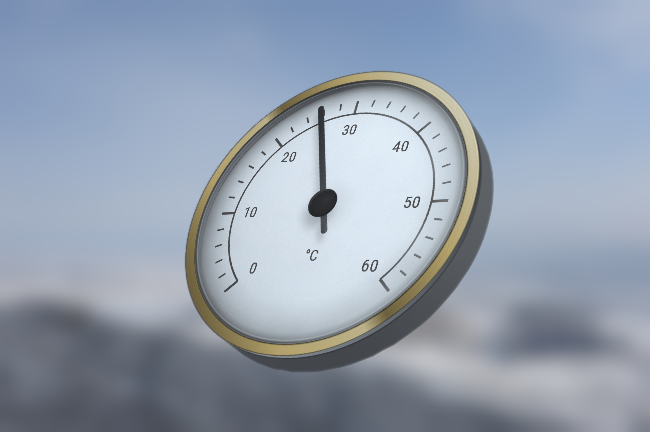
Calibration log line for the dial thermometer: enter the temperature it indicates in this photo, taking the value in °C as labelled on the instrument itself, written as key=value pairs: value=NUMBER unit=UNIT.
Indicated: value=26 unit=°C
